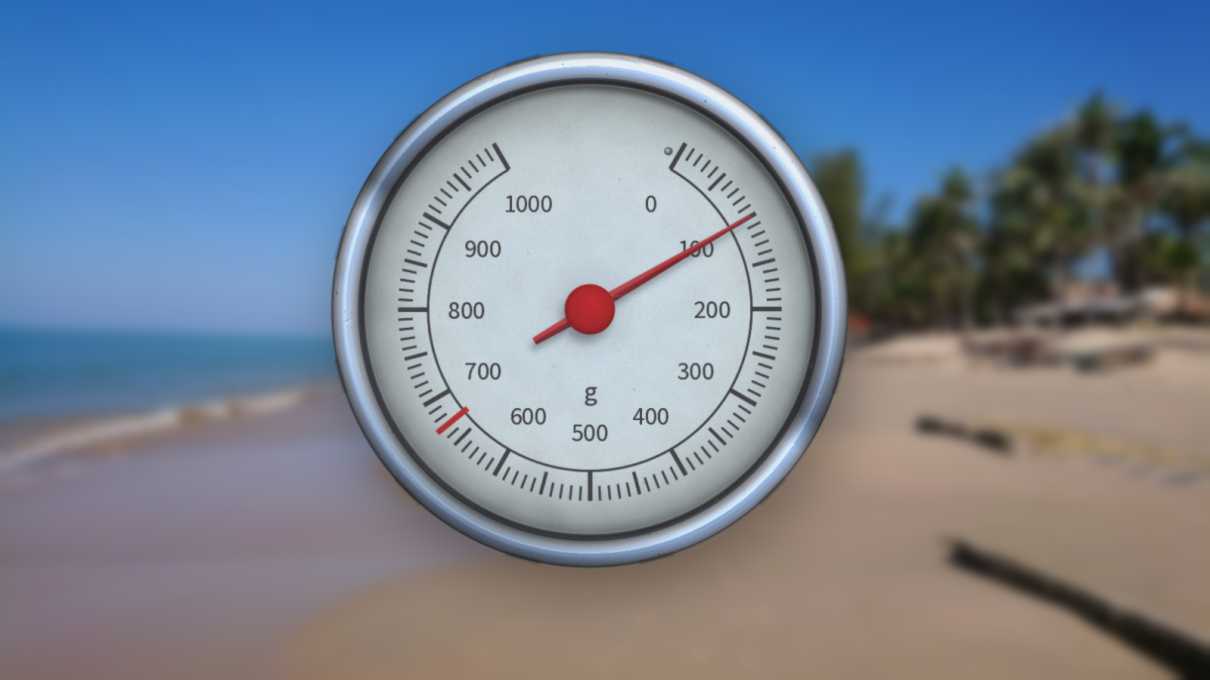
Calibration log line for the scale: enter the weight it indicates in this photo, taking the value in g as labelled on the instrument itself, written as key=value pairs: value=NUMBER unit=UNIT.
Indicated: value=100 unit=g
